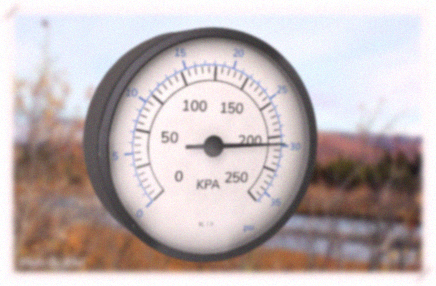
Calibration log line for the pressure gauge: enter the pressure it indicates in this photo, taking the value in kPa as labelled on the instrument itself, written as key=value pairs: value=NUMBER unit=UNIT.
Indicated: value=205 unit=kPa
